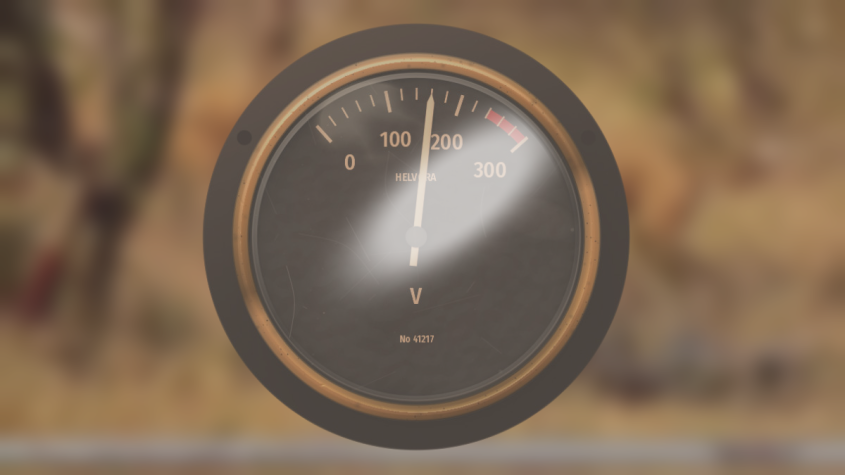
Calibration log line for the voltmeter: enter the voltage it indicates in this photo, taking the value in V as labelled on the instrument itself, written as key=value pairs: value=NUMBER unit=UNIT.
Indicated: value=160 unit=V
